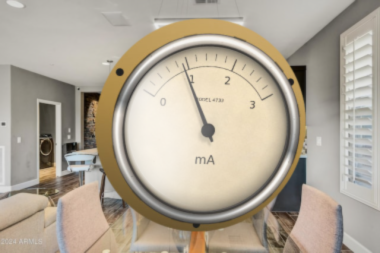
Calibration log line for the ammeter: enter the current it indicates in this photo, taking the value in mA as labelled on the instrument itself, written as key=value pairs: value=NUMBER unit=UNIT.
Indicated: value=0.9 unit=mA
